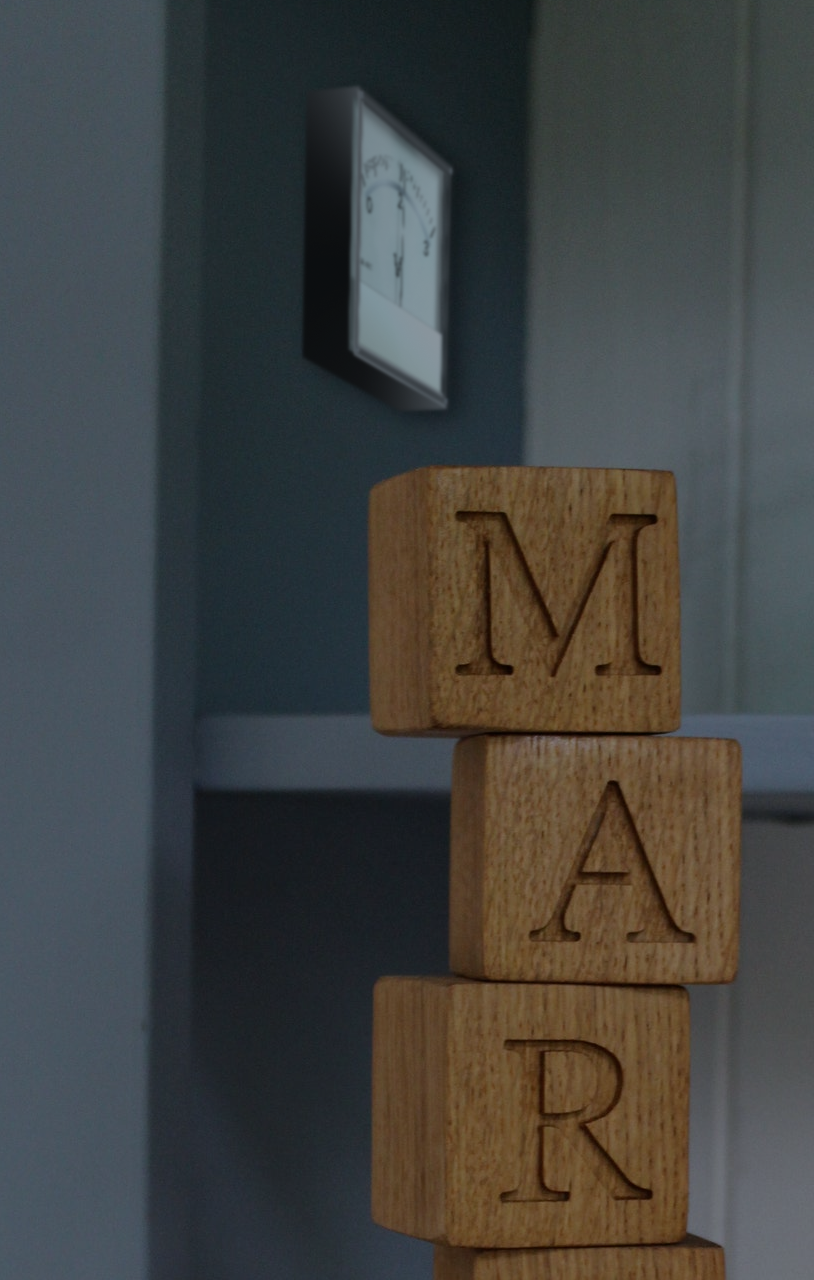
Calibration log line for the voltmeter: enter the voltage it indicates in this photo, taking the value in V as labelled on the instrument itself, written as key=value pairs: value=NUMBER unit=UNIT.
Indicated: value=2 unit=V
